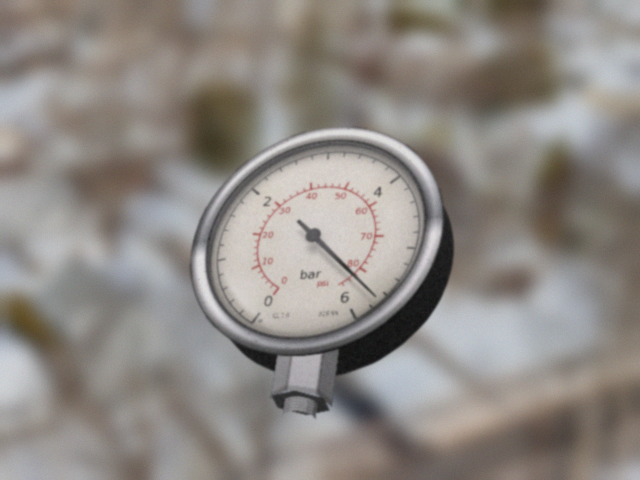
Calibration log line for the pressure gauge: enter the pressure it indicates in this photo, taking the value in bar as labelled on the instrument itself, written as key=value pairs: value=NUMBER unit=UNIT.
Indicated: value=5.7 unit=bar
